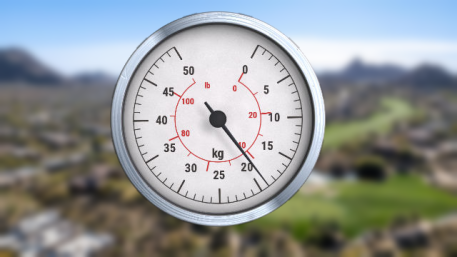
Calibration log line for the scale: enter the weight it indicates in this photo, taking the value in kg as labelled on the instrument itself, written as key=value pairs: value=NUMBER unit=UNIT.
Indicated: value=19 unit=kg
